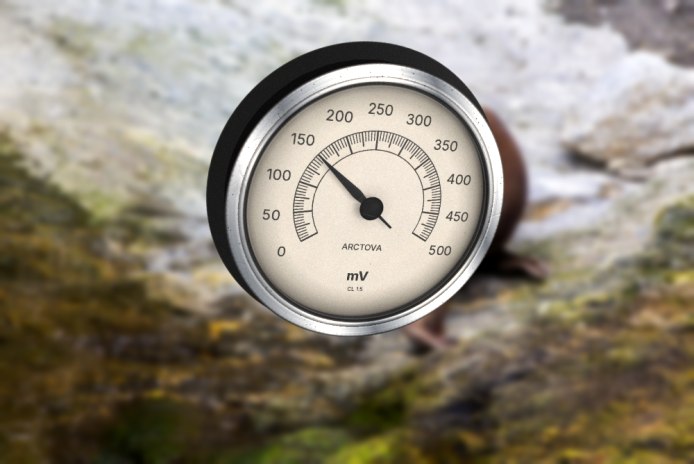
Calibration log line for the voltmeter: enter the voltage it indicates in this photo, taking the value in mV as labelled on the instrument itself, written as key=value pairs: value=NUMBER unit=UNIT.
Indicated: value=150 unit=mV
